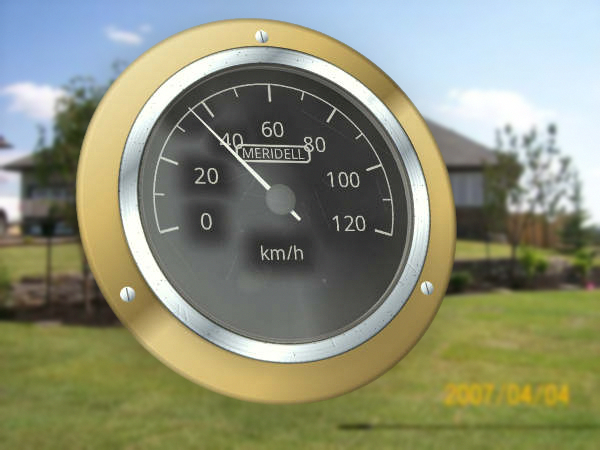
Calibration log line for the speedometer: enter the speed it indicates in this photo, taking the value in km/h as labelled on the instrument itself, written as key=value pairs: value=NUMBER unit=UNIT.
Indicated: value=35 unit=km/h
